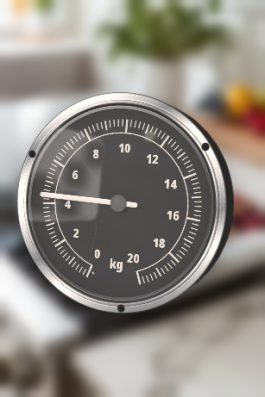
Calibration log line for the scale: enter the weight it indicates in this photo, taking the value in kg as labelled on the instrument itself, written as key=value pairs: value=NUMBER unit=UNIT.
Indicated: value=4.4 unit=kg
